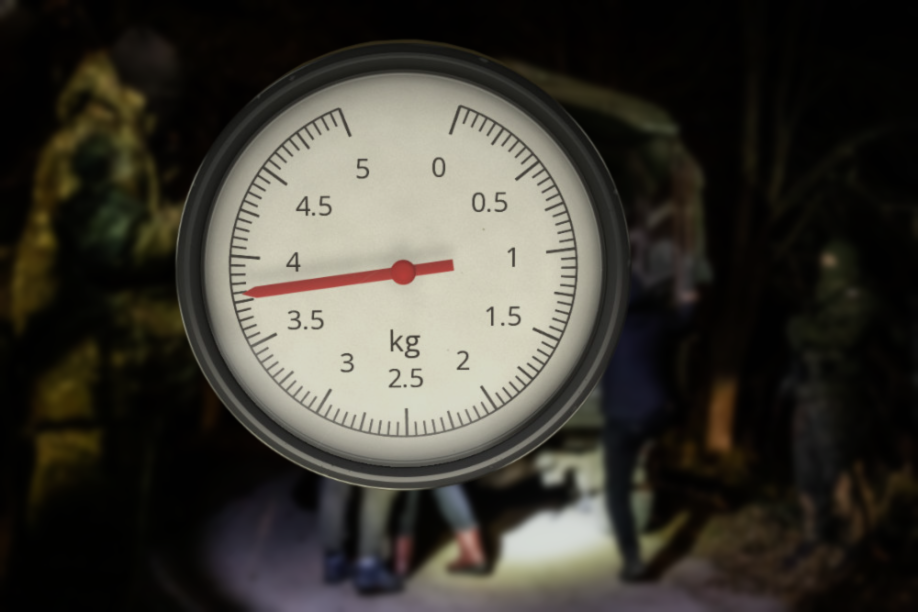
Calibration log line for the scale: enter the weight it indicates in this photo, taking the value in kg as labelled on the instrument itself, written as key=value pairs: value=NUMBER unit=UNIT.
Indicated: value=3.8 unit=kg
